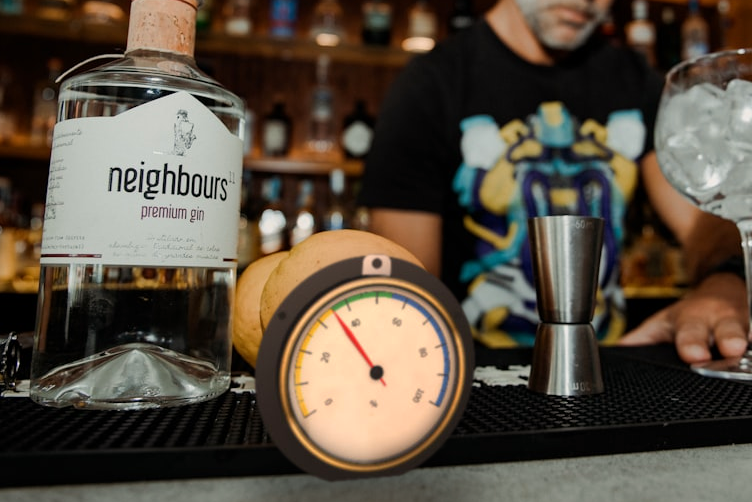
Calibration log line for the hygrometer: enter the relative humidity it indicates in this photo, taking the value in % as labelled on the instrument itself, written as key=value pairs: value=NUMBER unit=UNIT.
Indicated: value=35 unit=%
